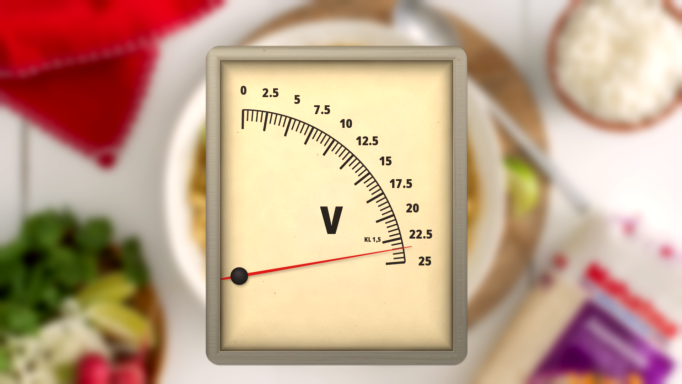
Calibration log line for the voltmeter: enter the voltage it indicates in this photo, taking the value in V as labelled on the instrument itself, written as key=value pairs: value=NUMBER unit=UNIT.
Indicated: value=23.5 unit=V
